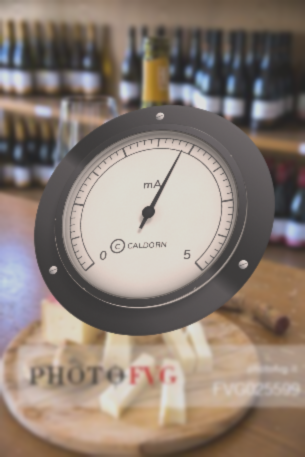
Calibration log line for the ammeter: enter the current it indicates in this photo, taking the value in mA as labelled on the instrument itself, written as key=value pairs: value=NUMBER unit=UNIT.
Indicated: value=2.9 unit=mA
